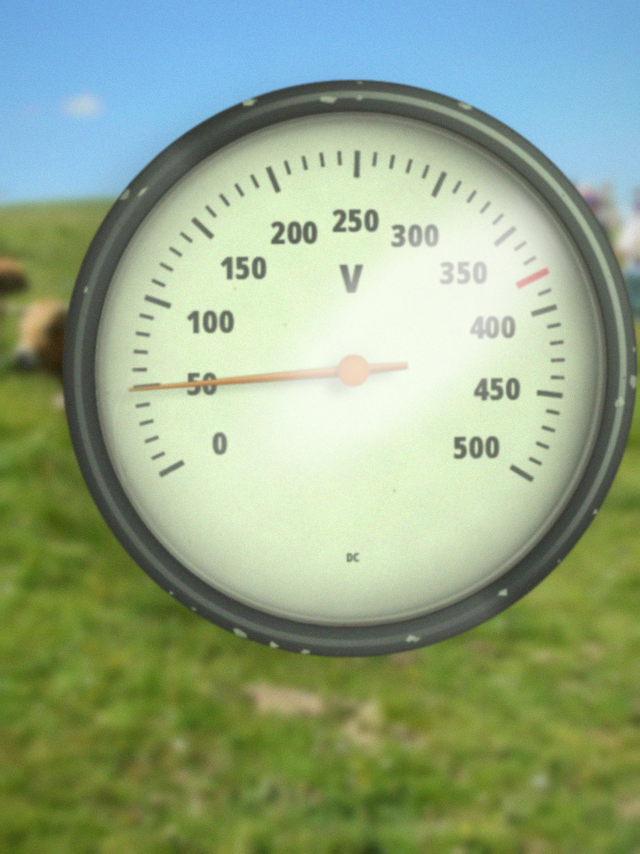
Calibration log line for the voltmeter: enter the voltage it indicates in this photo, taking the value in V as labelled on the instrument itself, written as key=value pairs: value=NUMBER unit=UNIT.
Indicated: value=50 unit=V
